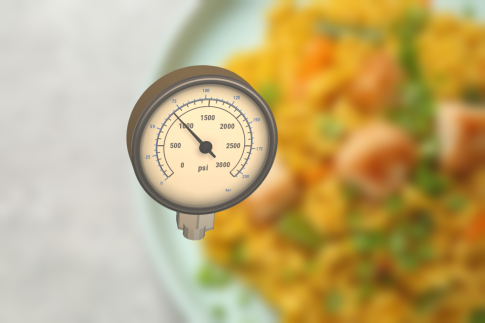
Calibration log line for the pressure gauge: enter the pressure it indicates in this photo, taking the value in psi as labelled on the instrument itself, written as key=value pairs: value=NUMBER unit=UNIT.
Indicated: value=1000 unit=psi
